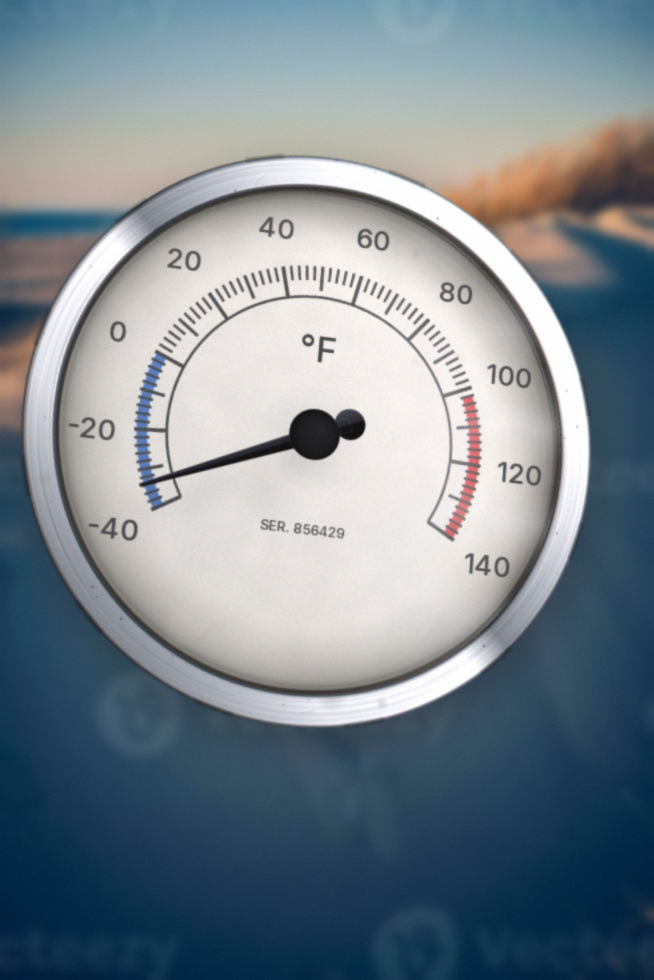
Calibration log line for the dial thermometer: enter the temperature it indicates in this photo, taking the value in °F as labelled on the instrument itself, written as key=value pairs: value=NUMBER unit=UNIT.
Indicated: value=-34 unit=°F
